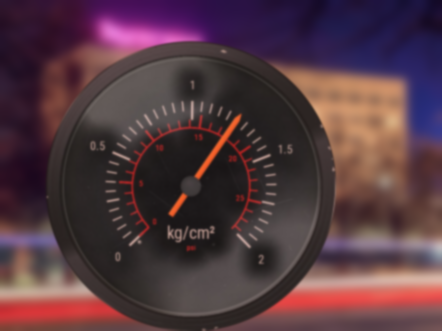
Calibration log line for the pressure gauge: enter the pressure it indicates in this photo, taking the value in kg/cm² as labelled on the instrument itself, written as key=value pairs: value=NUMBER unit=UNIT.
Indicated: value=1.25 unit=kg/cm²
